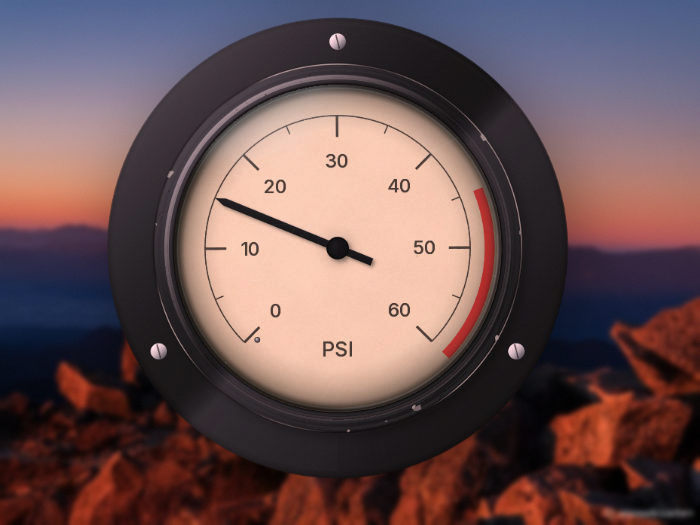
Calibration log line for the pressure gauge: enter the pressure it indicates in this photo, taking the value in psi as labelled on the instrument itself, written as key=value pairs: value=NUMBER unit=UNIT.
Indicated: value=15 unit=psi
